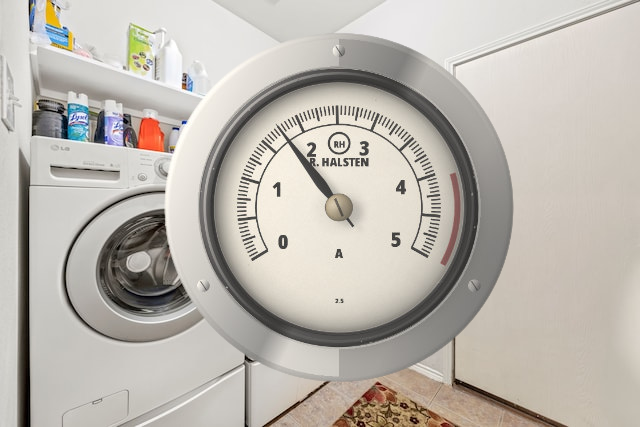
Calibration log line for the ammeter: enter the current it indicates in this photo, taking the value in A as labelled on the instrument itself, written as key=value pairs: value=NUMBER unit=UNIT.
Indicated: value=1.75 unit=A
